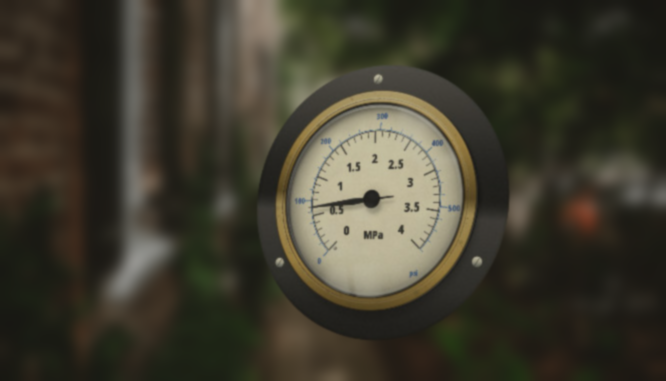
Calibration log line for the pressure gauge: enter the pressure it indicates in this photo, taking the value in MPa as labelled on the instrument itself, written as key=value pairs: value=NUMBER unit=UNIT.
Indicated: value=0.6 unit=MPa
